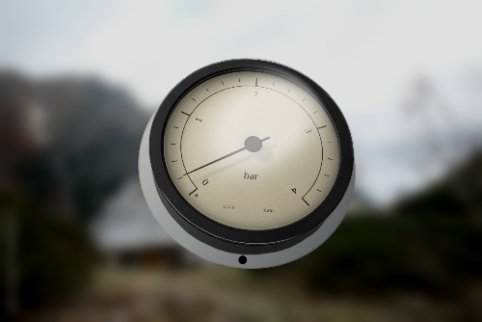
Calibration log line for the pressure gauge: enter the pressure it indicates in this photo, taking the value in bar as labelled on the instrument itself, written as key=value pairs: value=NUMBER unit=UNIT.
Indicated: value=0.2 unit=bar
